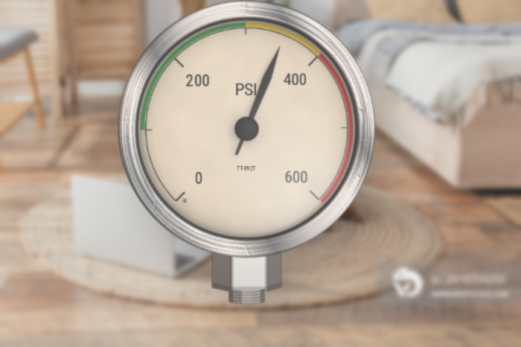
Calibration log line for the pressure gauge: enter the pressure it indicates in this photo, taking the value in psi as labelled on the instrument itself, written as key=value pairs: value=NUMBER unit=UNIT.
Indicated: value=350 unit=psi
